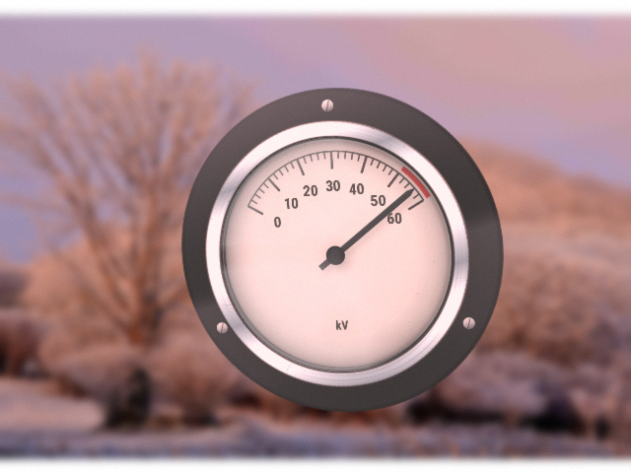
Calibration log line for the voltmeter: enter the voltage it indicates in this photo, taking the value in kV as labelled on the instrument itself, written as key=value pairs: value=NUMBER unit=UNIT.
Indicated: value=56 unit=kV
